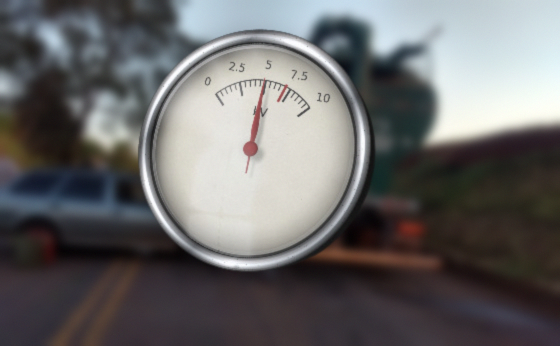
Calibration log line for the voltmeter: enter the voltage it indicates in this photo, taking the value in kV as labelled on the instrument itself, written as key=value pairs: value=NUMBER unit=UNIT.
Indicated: value=5 unit=kV
